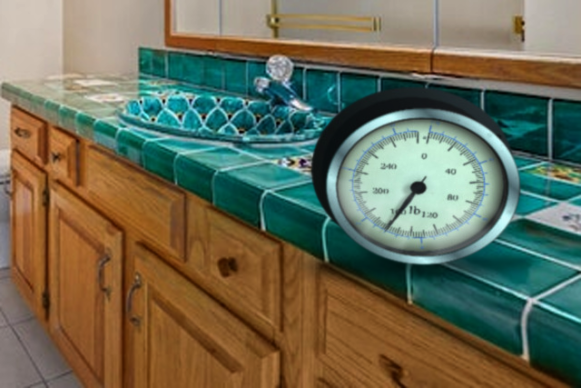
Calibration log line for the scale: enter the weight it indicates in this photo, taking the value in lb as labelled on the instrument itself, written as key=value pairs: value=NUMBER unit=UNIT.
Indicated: value=160 unit=lb
